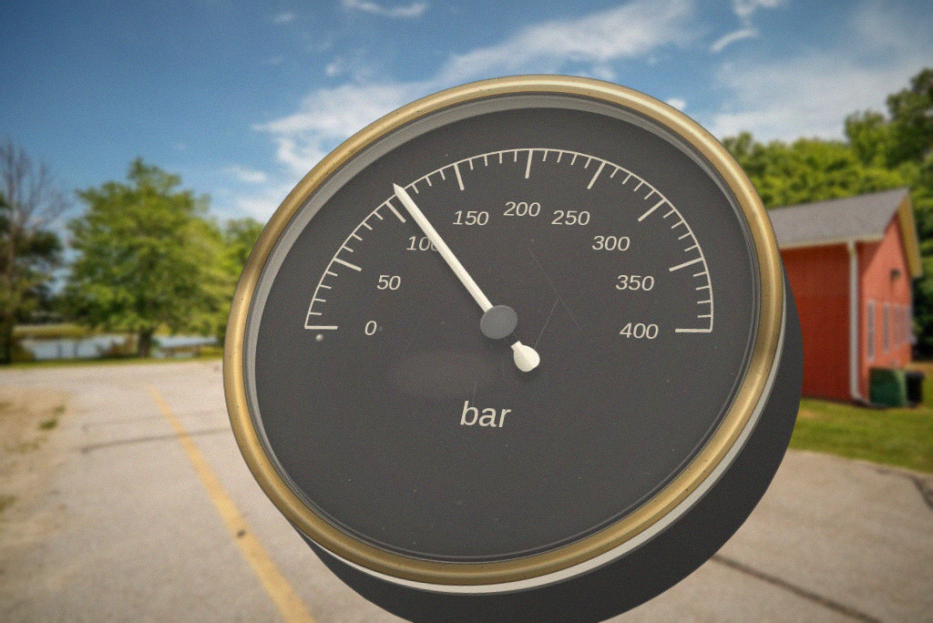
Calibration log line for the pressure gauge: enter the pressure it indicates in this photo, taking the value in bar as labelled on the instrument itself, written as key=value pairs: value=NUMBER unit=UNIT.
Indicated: value=110 unit=bar
